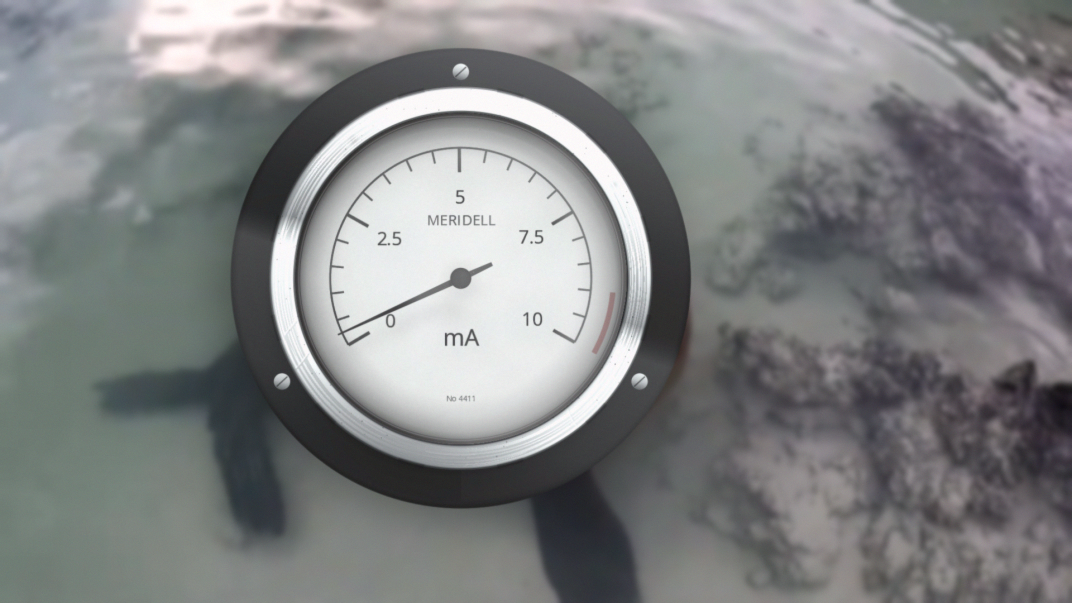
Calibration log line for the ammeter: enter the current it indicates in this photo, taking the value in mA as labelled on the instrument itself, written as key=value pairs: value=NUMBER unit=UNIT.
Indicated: value=0.25 unit=mA
